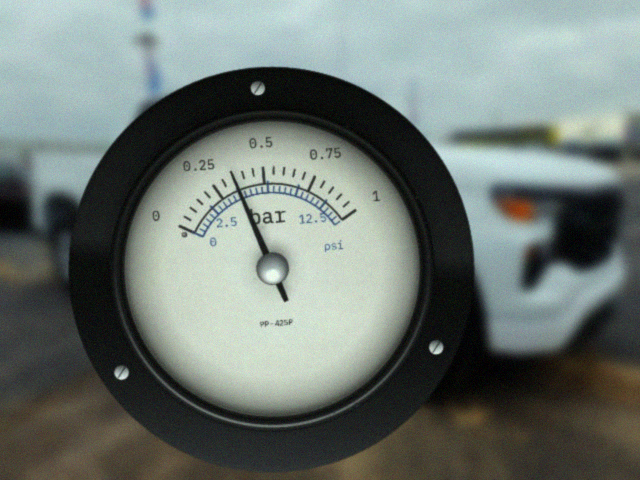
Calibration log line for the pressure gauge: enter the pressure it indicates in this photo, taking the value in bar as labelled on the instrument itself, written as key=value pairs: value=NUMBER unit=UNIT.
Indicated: value=0.35 unit=bar
